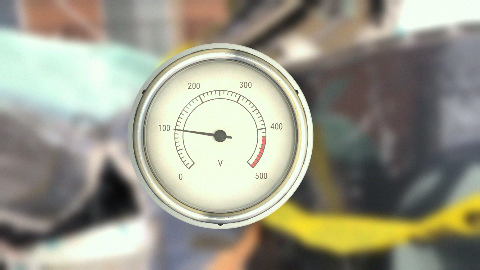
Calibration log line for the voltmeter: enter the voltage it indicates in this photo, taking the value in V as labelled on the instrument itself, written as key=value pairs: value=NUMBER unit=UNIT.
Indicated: value=100 unit=V
